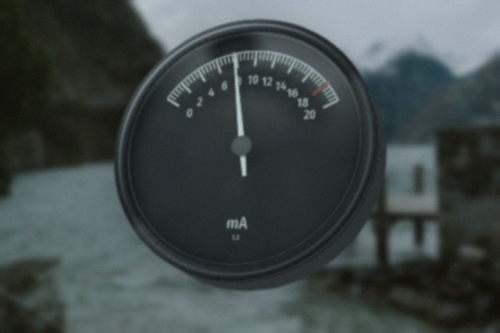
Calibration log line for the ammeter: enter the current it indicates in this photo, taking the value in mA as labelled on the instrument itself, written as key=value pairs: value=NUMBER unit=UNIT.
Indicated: value=8 unit=mA
